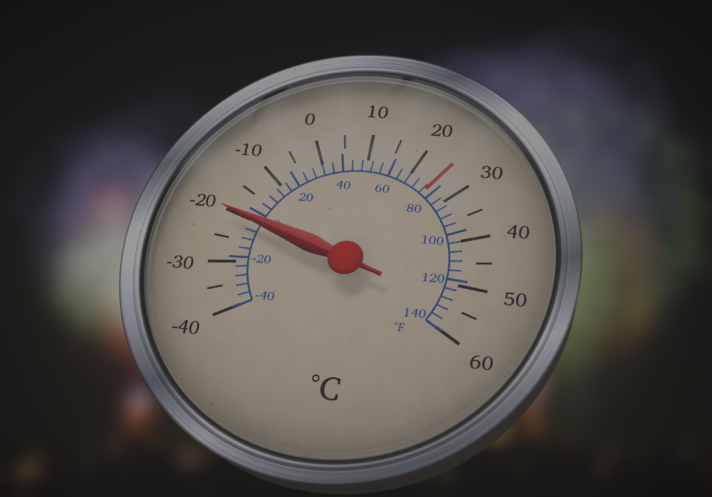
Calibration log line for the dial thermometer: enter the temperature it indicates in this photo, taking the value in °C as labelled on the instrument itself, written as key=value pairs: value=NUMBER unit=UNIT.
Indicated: value=-20 unit=°C
